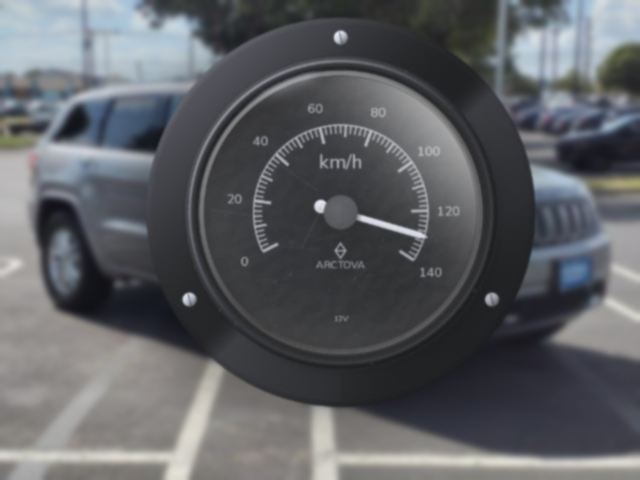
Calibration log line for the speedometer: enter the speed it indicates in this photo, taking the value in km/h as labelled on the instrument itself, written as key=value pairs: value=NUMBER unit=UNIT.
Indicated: value=130 unit=km/h
